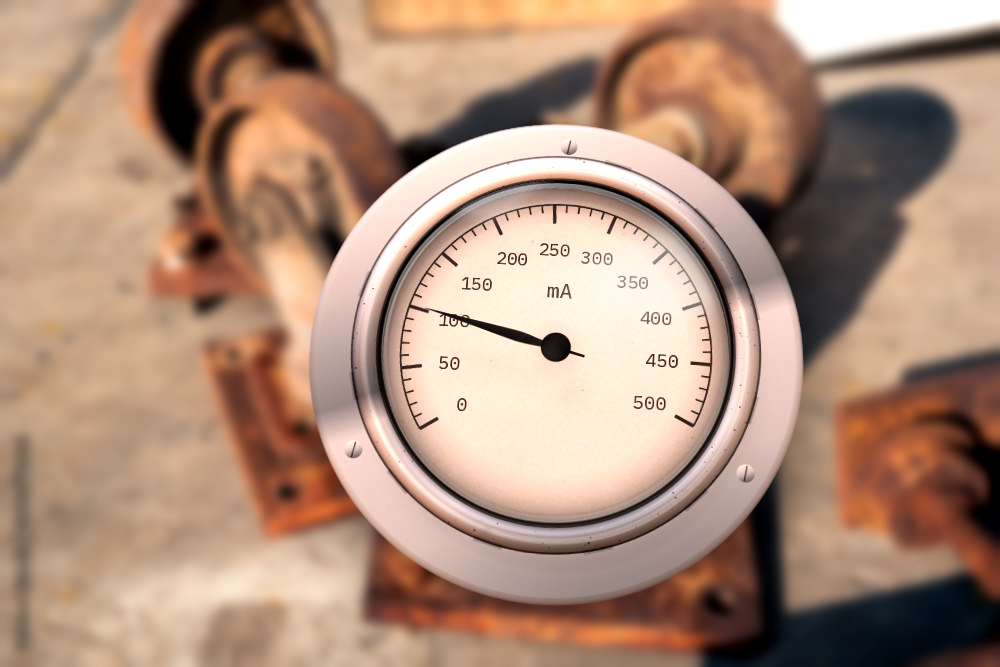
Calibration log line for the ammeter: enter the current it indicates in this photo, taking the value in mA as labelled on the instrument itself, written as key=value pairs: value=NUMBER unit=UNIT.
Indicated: value=100 unit=mA
